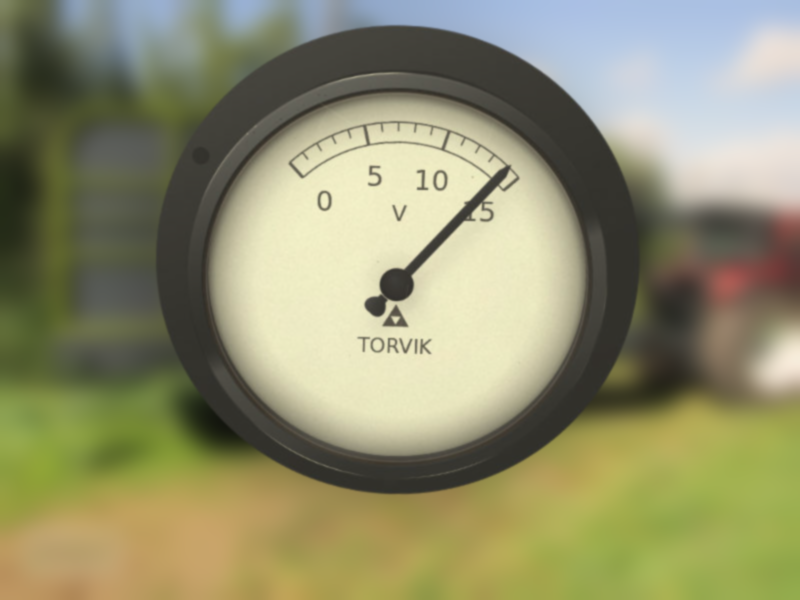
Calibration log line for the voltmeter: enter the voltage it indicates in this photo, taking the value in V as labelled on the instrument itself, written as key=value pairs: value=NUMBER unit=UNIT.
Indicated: value=14 unit=V
